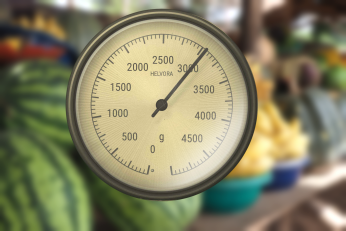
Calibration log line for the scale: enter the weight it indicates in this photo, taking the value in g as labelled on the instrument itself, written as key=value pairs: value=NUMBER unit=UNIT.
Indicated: value=3050 unit=g
